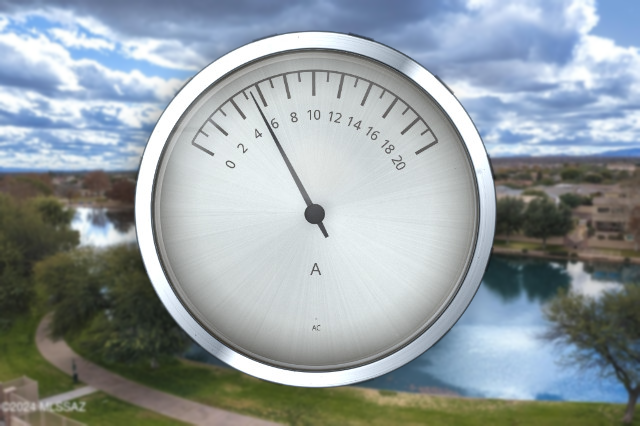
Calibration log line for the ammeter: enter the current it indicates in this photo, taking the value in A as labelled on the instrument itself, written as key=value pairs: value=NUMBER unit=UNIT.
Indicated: value=5.5 unit=A
